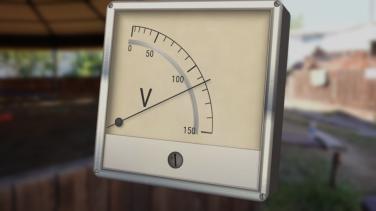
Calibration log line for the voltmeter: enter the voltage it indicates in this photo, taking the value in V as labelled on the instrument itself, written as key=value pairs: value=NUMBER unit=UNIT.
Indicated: value=115 unit=V
